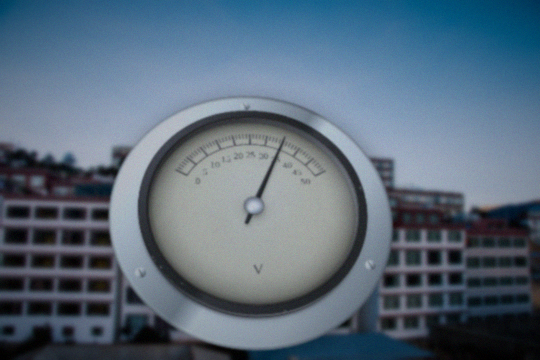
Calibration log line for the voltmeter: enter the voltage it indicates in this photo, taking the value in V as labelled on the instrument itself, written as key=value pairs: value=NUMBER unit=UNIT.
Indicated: value=35 unit=V
